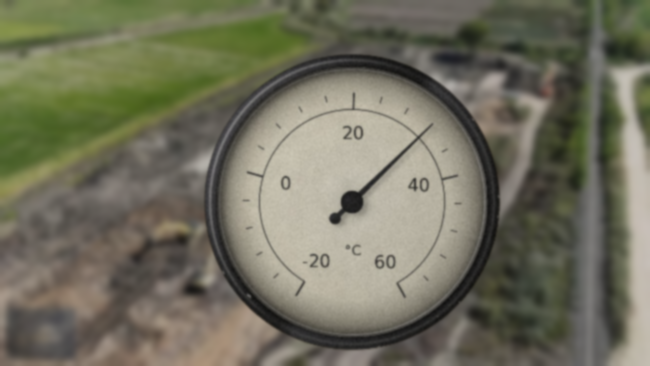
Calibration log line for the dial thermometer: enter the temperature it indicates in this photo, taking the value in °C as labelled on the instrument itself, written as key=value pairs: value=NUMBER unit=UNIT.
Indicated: value=32 unit=°C
